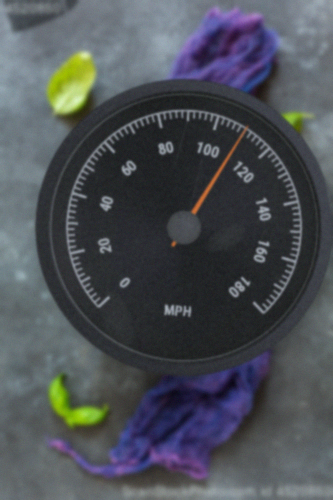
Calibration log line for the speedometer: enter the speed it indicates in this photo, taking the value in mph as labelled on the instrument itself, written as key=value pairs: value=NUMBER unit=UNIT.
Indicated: value=110 unit=mph
